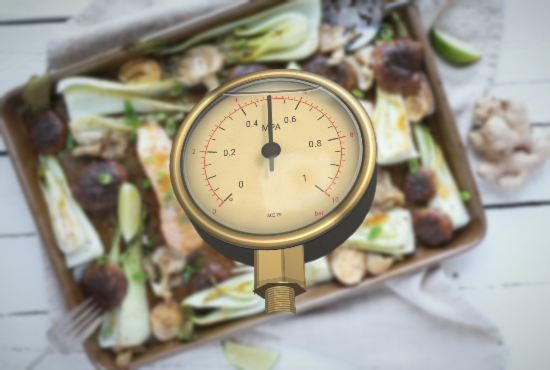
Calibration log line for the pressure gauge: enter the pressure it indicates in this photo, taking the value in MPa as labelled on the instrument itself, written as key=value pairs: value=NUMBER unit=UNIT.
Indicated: value=0.5 unit=MPa
